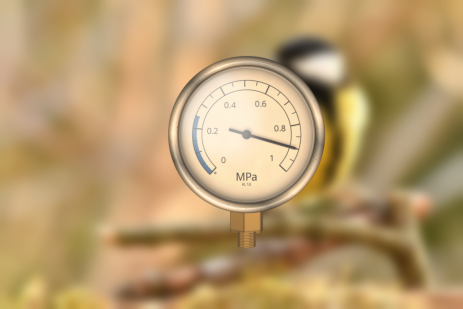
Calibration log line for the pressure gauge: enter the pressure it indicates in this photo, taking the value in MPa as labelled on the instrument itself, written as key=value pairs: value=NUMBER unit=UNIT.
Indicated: value=0.9 unit=MPa
